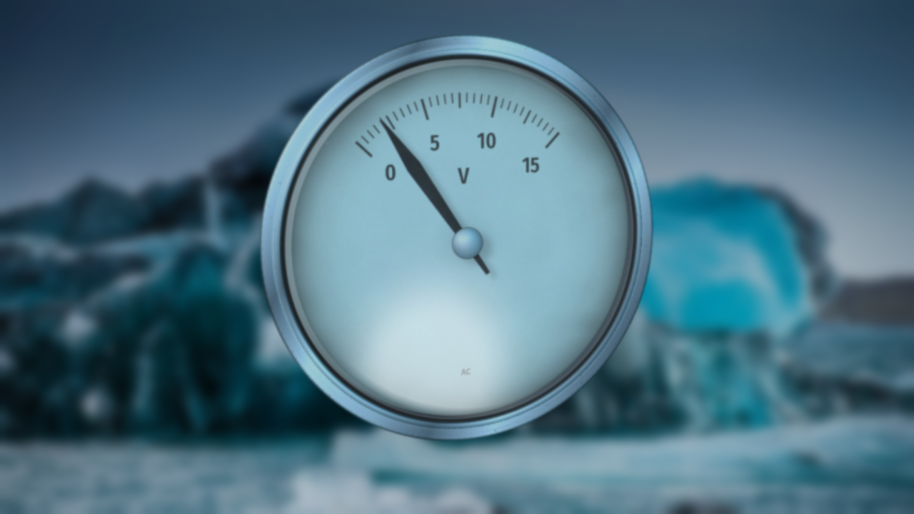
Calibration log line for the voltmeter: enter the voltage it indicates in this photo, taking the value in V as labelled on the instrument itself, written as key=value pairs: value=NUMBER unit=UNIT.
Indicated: value=2 unit=V
